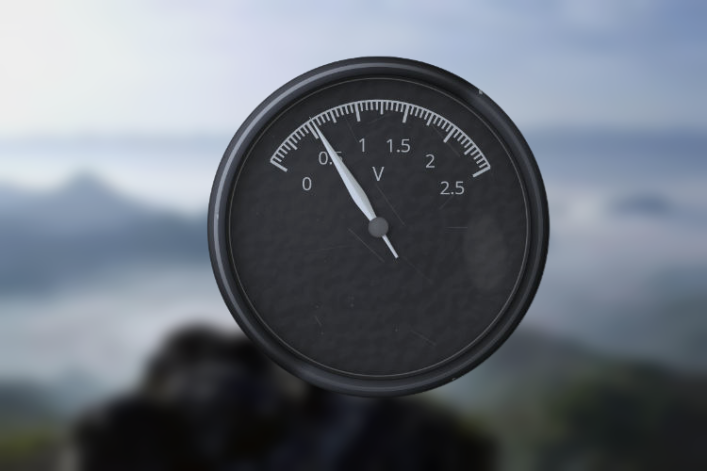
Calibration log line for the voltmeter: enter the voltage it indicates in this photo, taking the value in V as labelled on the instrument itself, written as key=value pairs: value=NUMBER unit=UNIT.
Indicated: value=0.55 unit=V
